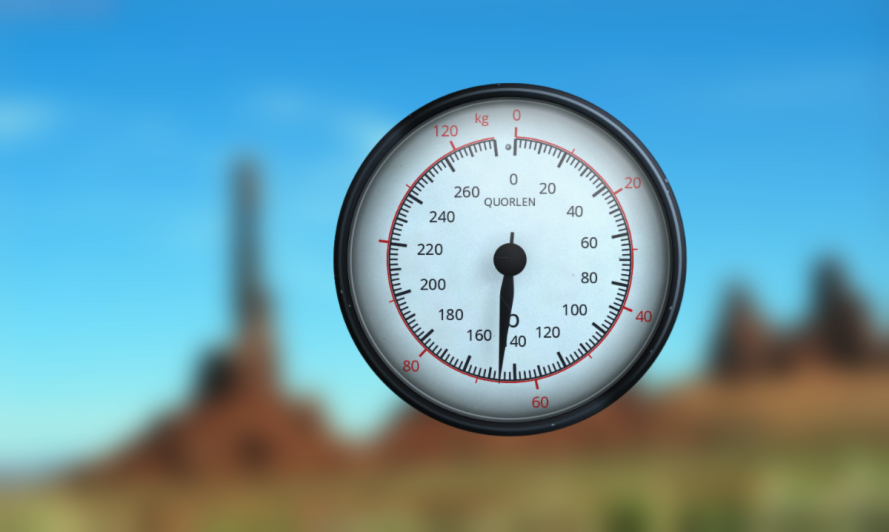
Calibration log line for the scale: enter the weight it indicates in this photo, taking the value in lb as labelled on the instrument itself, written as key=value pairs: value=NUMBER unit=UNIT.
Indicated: value=146 unit=lb
